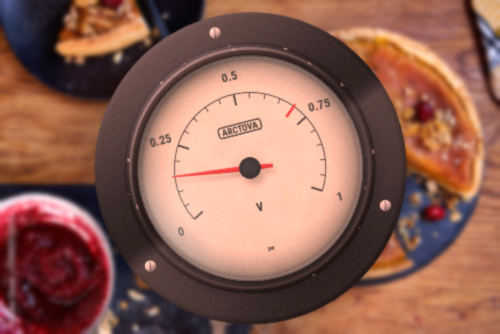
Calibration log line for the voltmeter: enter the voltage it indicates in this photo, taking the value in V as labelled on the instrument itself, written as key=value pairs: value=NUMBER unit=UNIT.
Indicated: value=0.15 unit=V
